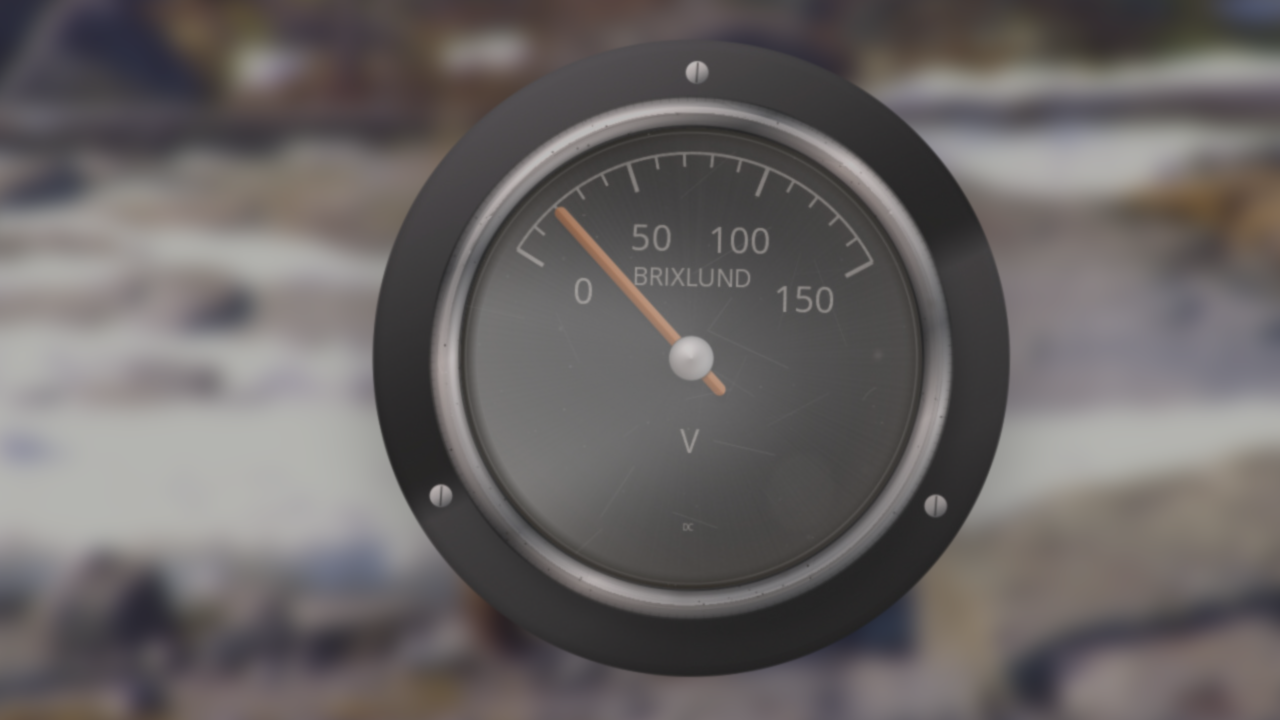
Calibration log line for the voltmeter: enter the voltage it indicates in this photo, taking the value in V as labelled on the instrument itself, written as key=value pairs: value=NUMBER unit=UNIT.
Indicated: value=20 unit=V
